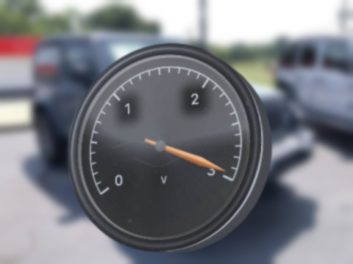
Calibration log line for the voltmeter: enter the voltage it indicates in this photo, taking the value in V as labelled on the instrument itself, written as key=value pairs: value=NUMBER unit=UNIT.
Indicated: value=2.95 unit=V
